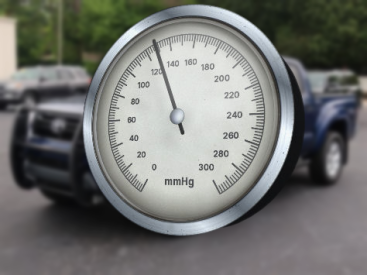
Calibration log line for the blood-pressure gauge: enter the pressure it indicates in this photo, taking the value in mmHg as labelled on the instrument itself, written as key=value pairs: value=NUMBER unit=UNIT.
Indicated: value=130 unit=mmHg
